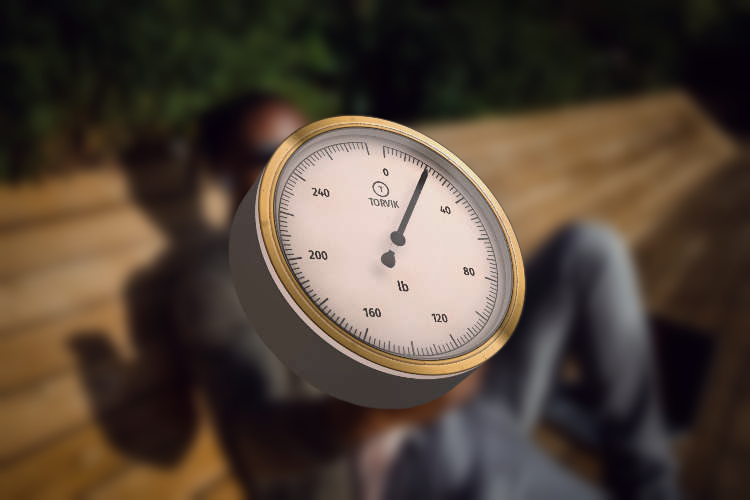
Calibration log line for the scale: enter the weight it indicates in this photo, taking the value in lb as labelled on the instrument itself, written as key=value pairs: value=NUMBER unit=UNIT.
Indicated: value=20 unit=lb
